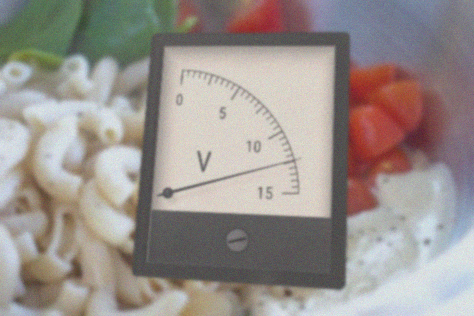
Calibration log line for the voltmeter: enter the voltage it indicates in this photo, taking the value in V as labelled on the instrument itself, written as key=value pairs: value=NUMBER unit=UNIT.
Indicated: value=12.5 unit=V
